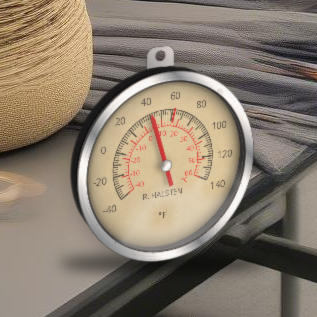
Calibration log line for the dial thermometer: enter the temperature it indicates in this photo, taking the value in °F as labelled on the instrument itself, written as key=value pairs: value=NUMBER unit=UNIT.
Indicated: value=40 unit=°F
